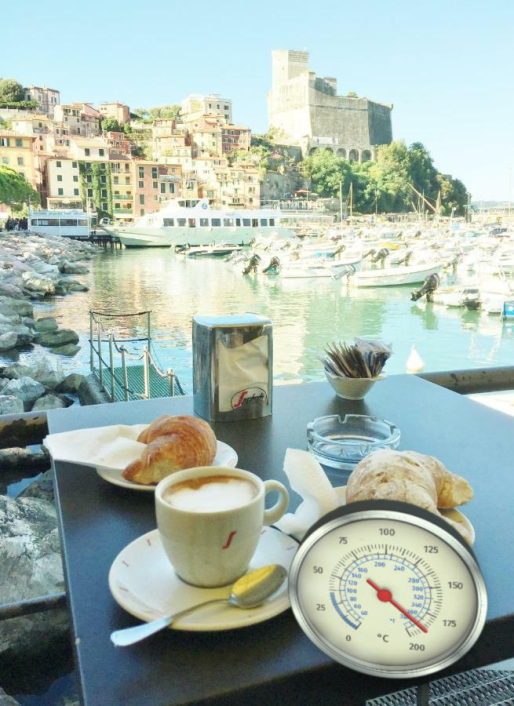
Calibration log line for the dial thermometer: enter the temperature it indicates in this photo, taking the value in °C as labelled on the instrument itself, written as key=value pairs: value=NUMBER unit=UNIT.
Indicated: value=187.5 unit=°C
